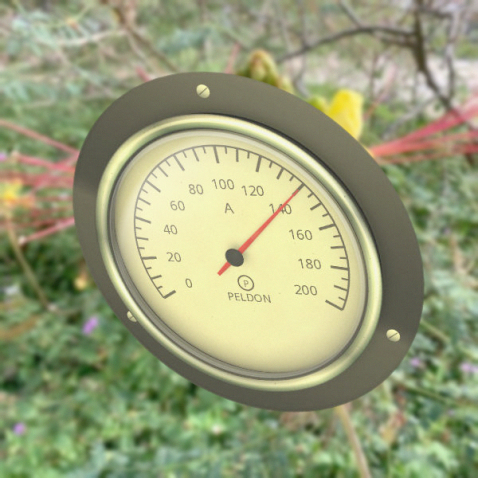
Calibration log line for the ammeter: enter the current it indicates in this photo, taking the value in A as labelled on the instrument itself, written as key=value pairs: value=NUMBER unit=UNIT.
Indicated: value=140 unit=A
